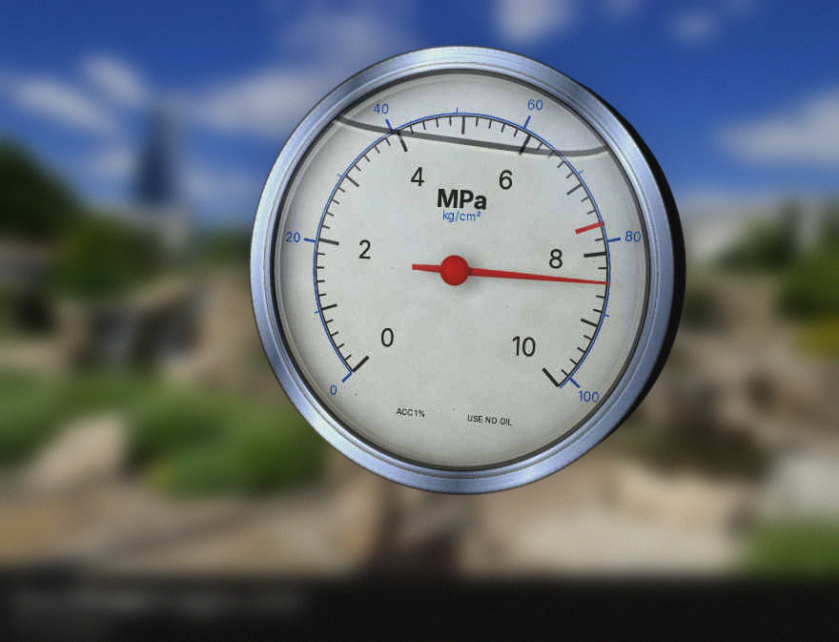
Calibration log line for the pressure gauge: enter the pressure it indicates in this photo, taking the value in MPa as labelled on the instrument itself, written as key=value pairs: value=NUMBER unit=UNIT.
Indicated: value=8.4 unit=MPa
